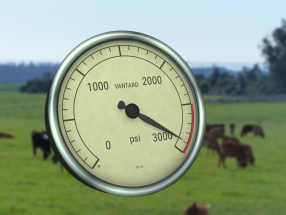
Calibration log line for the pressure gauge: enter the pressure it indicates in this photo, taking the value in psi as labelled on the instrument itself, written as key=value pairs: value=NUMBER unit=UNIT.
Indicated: value=2900 unit=psi
